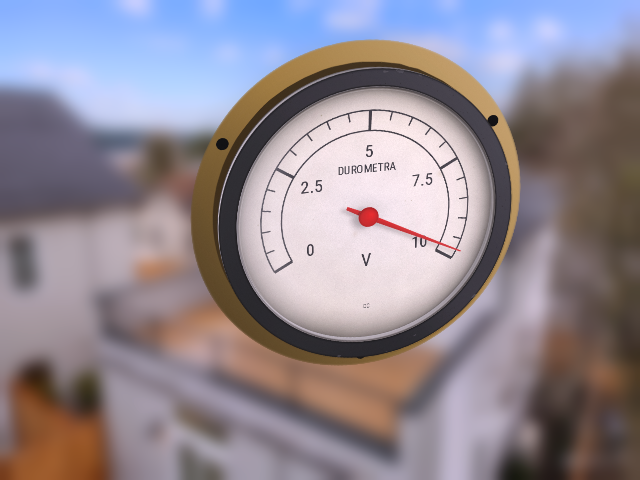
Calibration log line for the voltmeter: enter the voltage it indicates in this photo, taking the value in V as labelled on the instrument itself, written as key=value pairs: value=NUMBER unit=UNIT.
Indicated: value=9.75 unit=V
